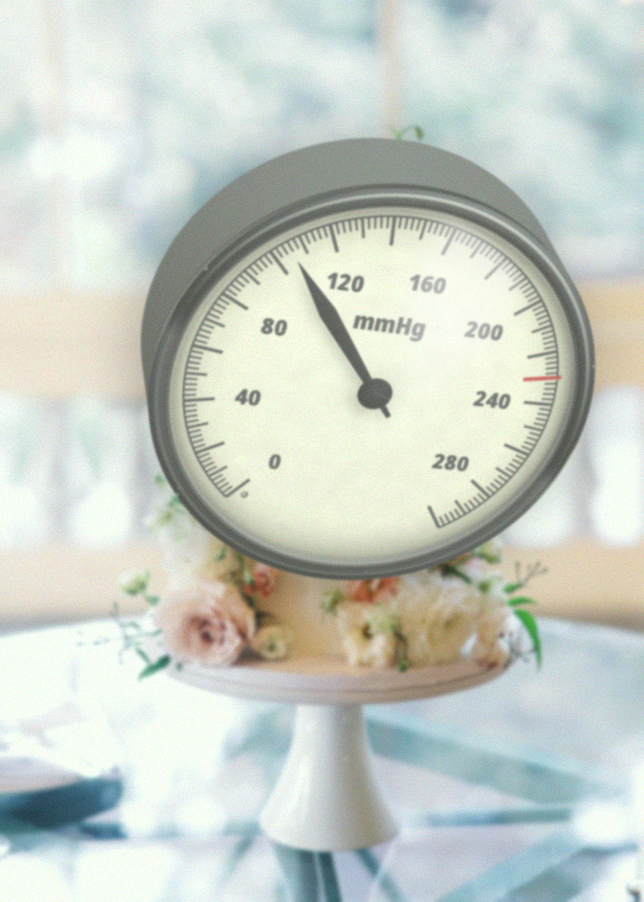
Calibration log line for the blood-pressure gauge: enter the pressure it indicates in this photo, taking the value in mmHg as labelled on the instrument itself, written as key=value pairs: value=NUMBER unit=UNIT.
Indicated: value=106 unit=mmHg
